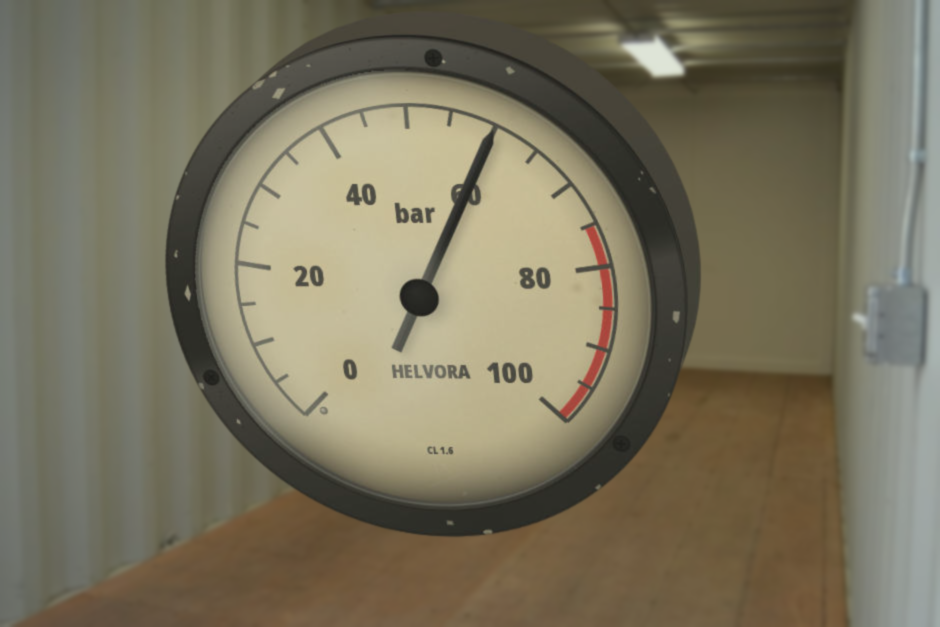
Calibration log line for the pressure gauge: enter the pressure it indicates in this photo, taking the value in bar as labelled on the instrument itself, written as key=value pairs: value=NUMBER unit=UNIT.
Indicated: value=60 unit=bar
